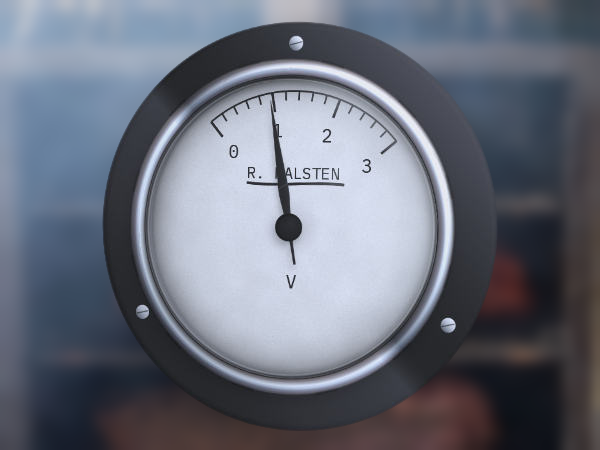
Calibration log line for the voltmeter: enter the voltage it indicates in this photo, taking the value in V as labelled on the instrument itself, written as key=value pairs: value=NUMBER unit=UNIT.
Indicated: value=1 unit=V
